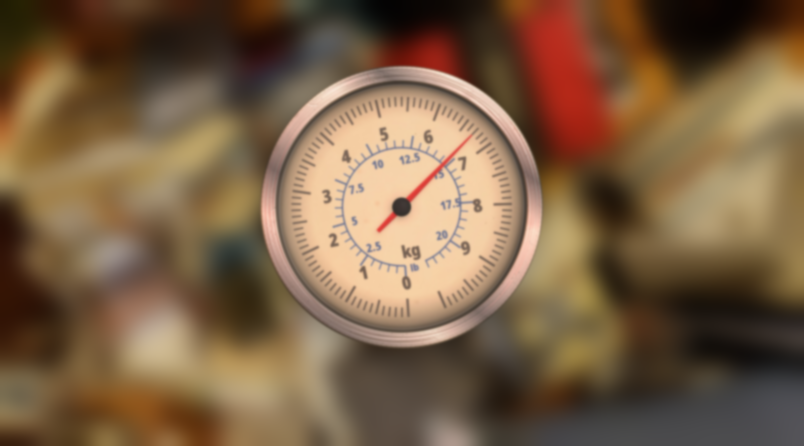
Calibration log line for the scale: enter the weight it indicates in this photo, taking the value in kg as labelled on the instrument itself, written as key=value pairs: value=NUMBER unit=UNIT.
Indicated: value=6.7 unit=kg
